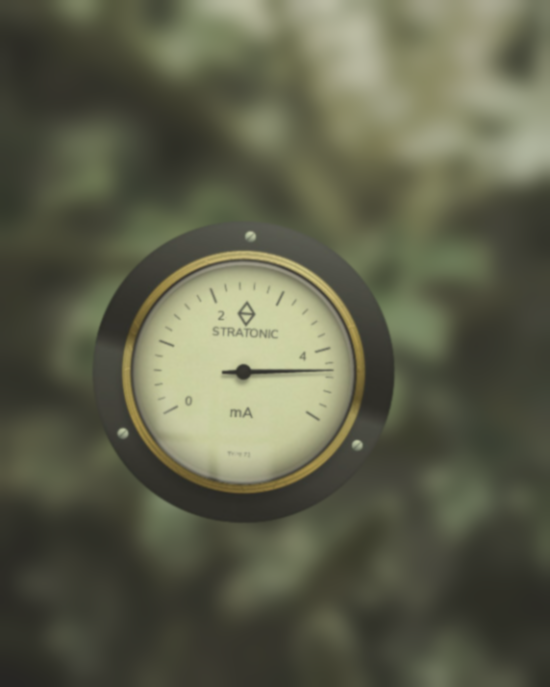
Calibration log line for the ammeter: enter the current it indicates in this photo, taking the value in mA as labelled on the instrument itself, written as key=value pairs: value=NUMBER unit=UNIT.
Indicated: value=4.3 unit=mA
